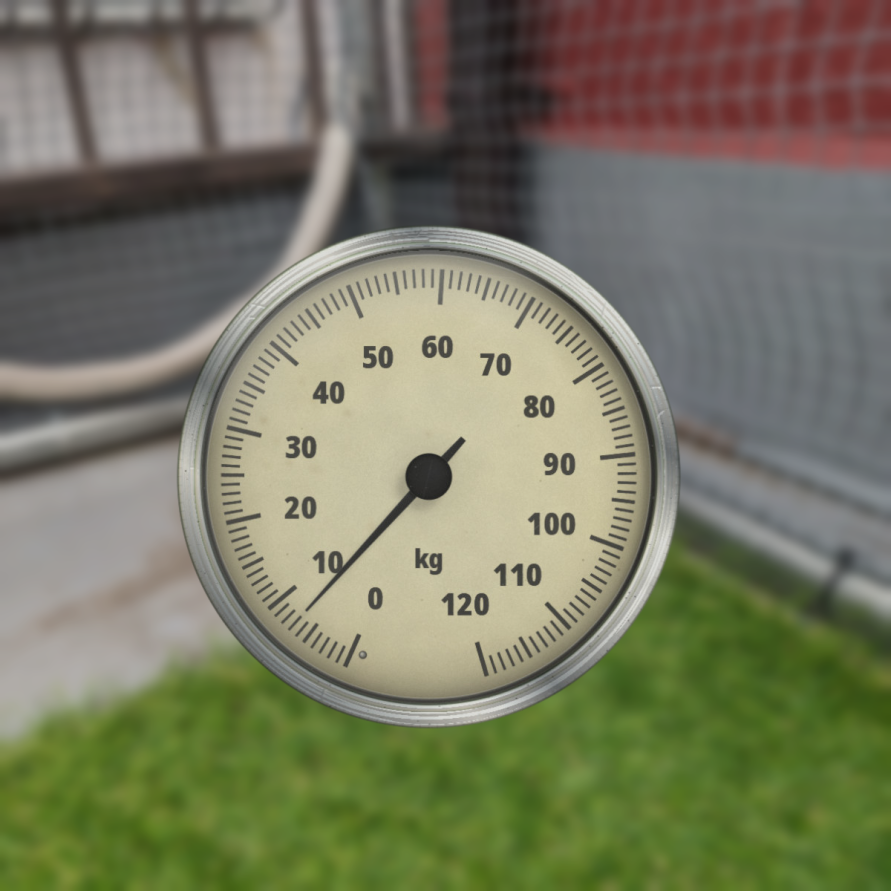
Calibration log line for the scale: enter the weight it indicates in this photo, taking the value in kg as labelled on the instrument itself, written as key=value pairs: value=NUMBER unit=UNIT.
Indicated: value=7 unit=kg
